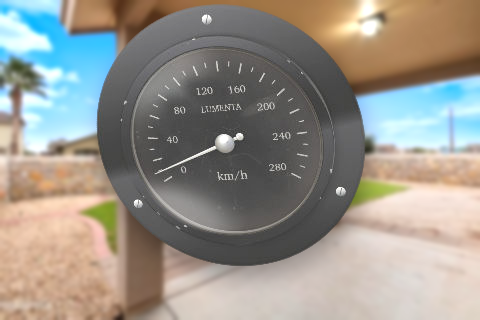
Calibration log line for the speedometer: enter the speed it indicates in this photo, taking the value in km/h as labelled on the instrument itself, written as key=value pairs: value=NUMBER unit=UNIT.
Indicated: value=10 unit=km/h
